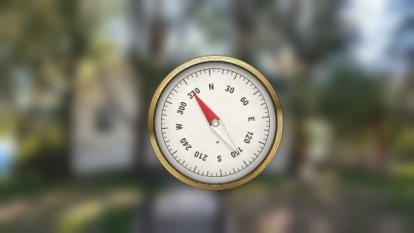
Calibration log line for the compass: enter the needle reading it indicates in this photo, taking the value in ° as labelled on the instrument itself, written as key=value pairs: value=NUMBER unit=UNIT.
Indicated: value=330 unit=°
